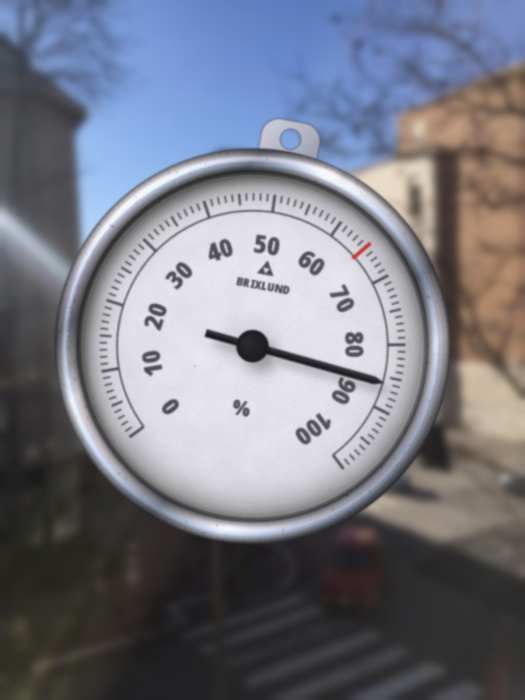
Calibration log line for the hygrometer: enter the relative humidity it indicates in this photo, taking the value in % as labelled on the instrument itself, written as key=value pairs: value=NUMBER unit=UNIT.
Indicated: value=86 unit=%
